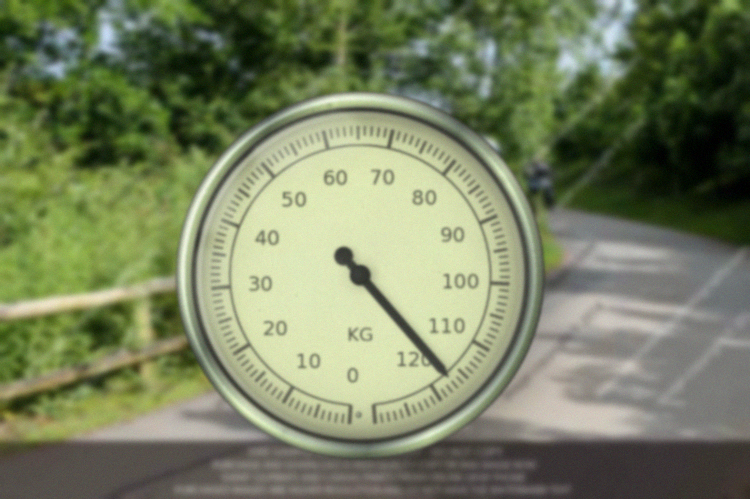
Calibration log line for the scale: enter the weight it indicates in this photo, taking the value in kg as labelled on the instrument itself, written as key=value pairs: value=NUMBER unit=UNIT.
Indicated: value=117 unit=kg
